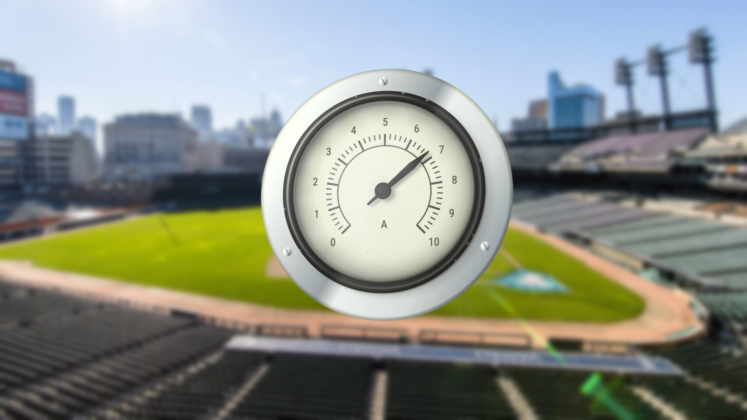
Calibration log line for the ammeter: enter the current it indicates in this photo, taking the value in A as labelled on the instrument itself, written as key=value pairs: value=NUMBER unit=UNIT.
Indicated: value=6.8 unit=A
